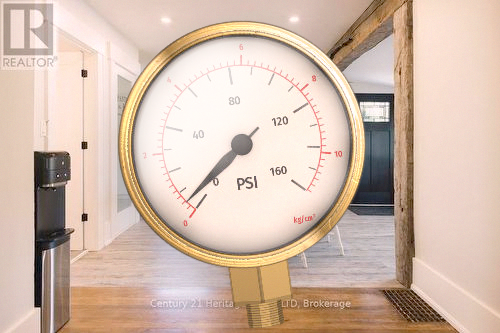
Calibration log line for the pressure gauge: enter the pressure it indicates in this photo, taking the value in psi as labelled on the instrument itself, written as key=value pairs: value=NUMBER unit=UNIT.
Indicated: value=5 unit=psi
